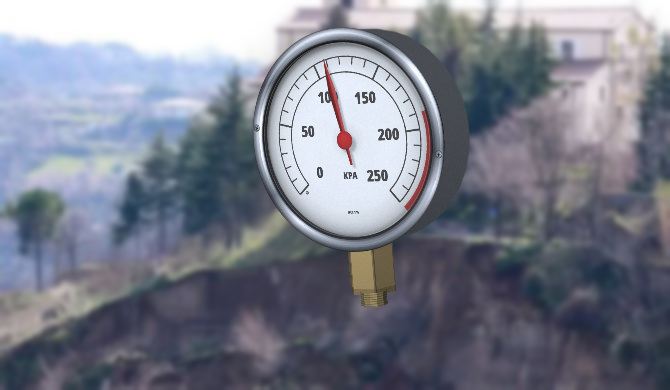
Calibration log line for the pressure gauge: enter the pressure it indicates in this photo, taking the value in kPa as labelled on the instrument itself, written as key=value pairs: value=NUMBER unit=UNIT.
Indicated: value=110 unit=kPa
